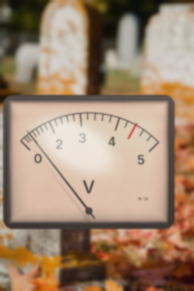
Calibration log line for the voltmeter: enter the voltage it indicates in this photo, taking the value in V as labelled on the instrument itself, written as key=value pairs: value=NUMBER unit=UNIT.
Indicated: value=1 unit=V
